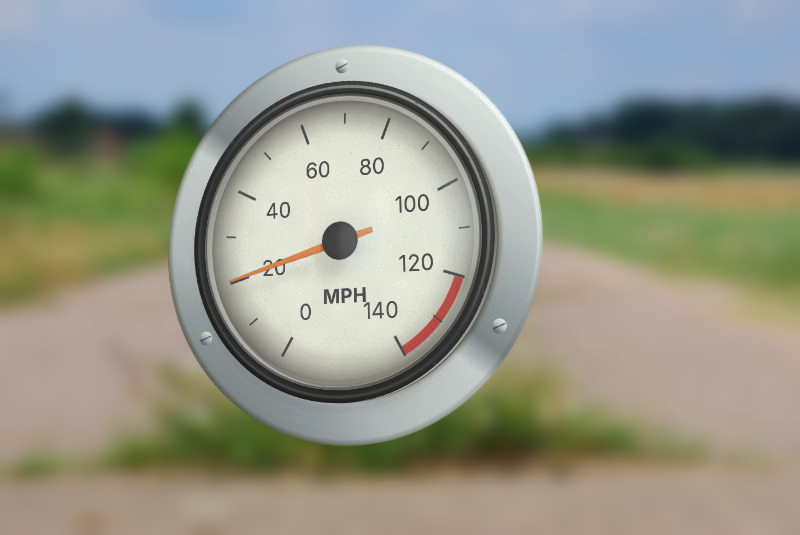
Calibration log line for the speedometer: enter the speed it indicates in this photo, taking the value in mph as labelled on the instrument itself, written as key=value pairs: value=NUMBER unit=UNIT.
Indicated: value=20 unit=mph
